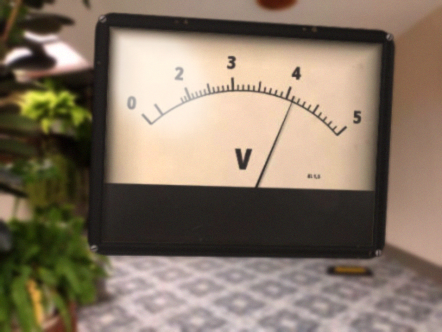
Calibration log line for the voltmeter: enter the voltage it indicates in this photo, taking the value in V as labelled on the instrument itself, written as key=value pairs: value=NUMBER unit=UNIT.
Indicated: value=4.1 unit=V
